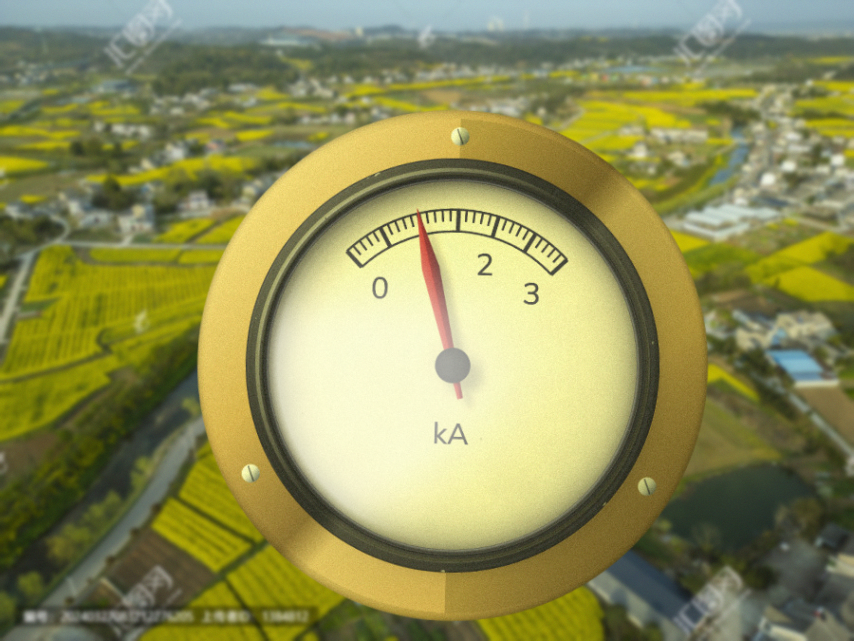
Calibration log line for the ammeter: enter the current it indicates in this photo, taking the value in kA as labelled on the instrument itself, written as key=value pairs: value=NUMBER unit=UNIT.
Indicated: value=1 unit=kA
